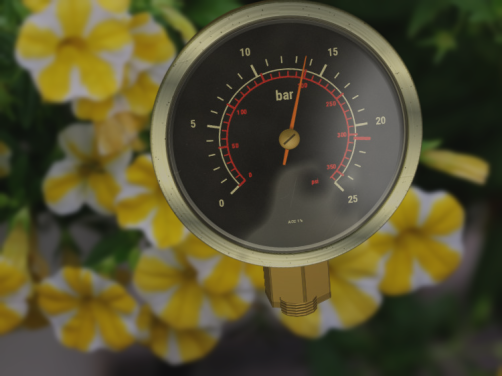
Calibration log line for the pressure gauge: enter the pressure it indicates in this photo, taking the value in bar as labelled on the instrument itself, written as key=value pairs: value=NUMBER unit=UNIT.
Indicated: value=13.5 unit=bar
